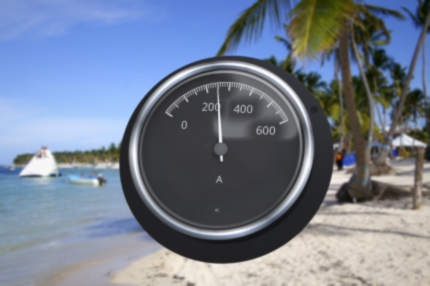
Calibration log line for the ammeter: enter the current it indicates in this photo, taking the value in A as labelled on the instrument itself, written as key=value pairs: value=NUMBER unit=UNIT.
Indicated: value=250 unit=A
